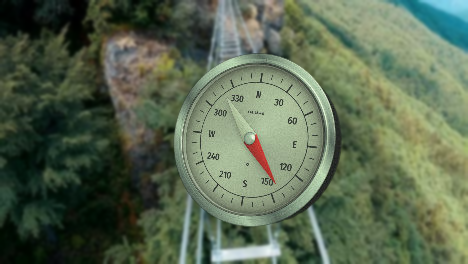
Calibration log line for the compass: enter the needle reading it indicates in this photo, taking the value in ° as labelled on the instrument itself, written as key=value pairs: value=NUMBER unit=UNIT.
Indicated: value=140 unit=°
